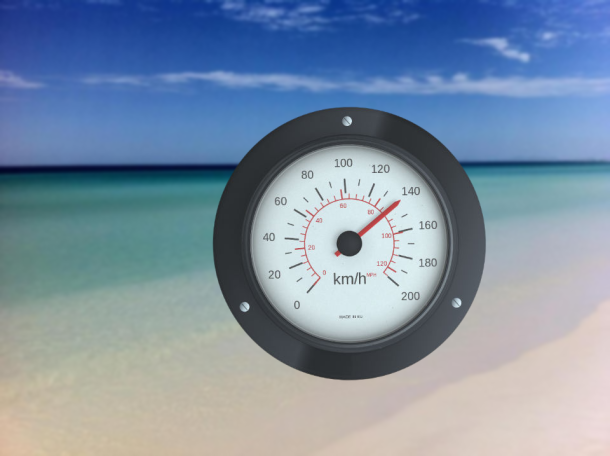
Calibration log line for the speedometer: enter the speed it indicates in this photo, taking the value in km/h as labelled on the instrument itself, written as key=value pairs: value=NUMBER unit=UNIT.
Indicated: value=140 unit=km/h
